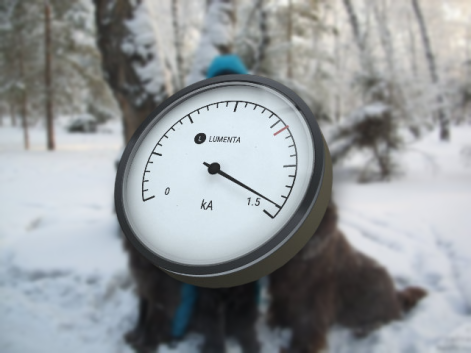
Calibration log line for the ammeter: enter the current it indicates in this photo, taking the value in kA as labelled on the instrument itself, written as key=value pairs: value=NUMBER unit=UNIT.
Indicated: value=1.45 unit=kA
